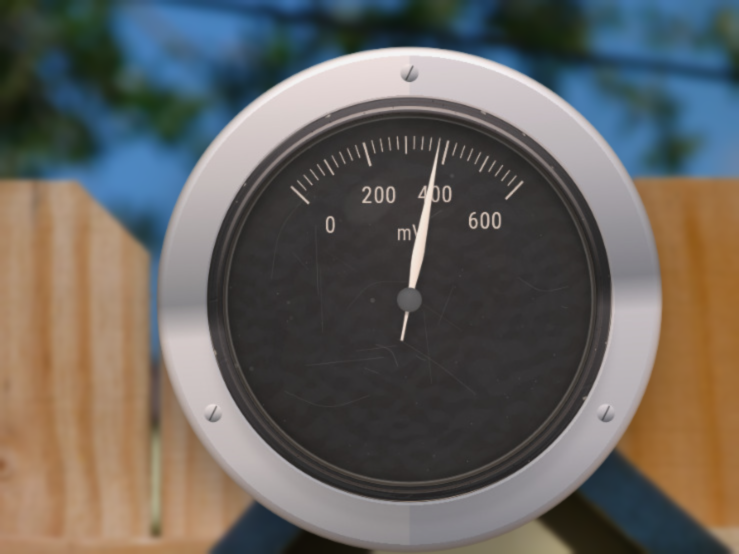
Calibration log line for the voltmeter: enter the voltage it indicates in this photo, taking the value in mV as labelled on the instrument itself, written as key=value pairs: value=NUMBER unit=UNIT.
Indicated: value=380 unit=mV
